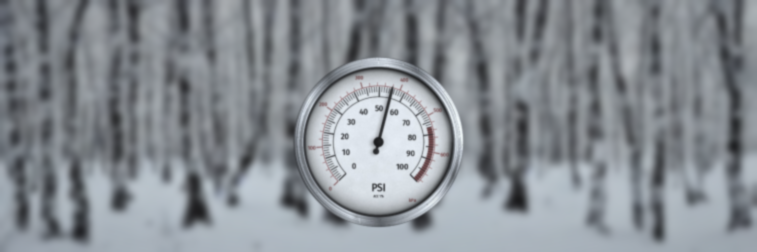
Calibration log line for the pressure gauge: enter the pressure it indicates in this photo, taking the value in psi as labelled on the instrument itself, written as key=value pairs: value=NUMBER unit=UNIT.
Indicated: value=55 unit=psi
